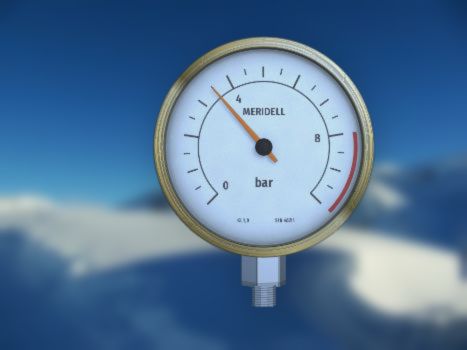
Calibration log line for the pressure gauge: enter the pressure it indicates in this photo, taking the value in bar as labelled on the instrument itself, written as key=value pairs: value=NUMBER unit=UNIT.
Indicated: value=3.5 unit=bar
